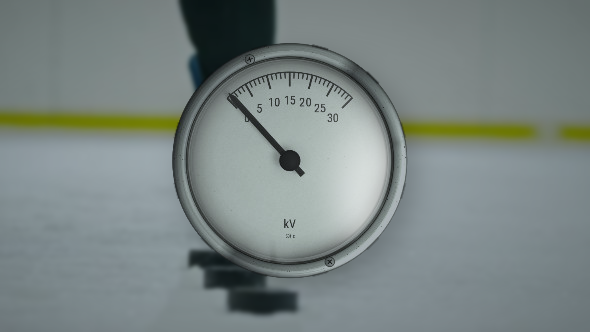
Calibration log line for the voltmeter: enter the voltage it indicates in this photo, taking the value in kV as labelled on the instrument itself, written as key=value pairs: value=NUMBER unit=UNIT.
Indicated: value=1 unit=kV
